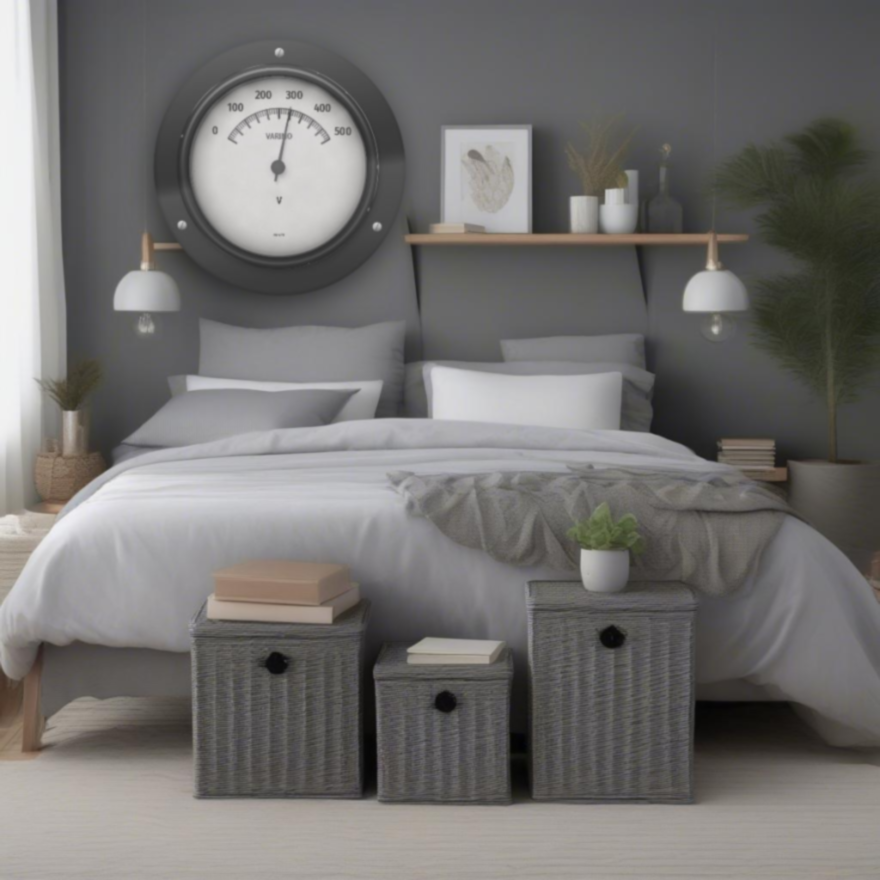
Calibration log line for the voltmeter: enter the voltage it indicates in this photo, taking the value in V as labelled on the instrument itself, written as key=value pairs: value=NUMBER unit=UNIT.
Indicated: value=300 unit=V
